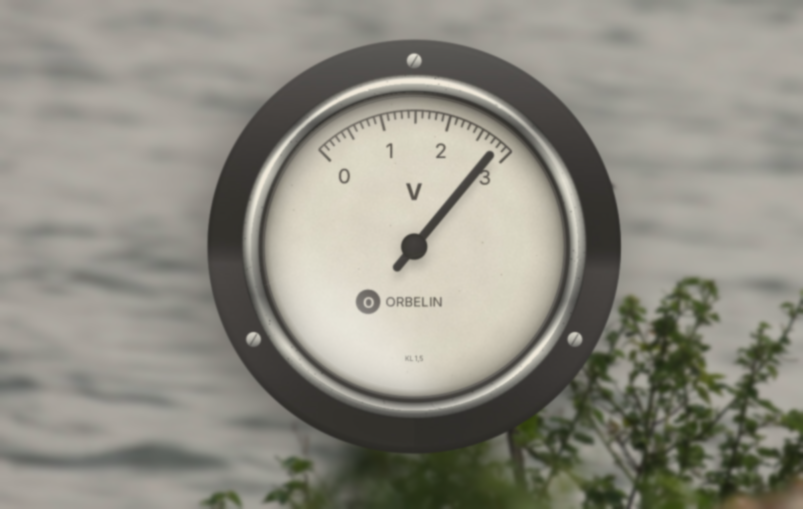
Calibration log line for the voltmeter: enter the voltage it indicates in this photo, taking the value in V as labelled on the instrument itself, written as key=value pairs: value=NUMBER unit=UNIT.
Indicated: value=2.8 unit=V
